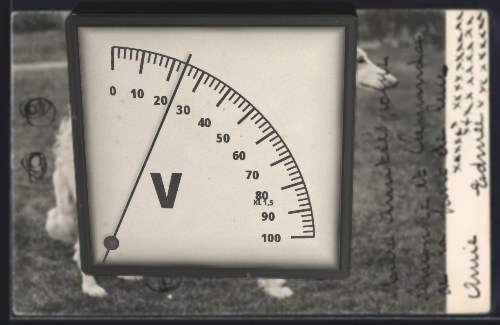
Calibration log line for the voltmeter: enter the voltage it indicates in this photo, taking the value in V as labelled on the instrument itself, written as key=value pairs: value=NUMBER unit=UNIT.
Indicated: value=24 unit=V
